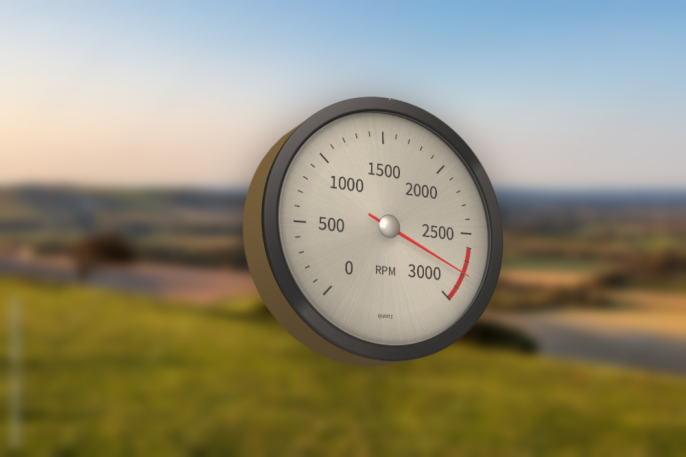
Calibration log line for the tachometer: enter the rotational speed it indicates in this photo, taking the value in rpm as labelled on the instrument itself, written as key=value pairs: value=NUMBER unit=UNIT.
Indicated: value=2800 unit=rpm
